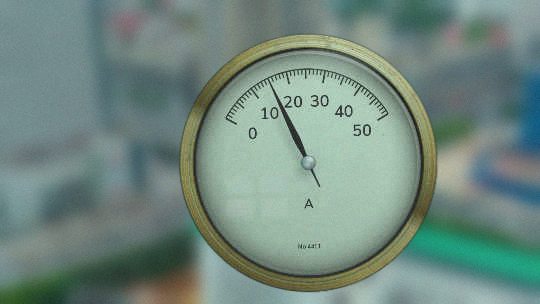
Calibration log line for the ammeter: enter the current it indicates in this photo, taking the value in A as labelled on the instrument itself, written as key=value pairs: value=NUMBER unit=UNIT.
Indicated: value=15 unit=A
